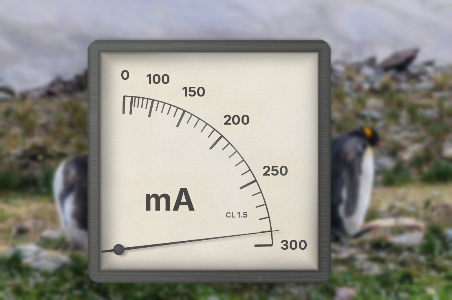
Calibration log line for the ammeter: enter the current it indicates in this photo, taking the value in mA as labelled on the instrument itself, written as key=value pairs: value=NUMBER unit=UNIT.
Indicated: value=290 unit=mA
